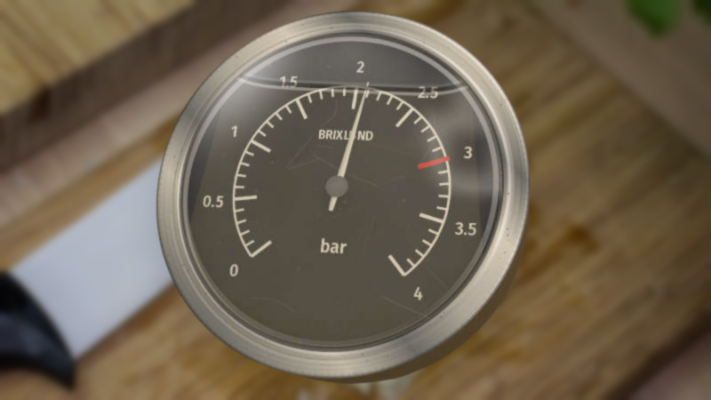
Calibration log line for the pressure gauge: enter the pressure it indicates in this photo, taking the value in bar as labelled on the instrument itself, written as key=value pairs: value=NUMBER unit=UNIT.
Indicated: value=2.1 unit=bar
